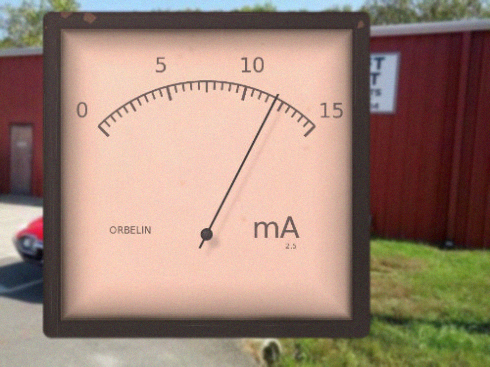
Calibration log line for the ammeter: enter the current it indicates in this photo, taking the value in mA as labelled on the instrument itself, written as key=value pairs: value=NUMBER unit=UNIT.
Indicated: value=12 unit=mA
